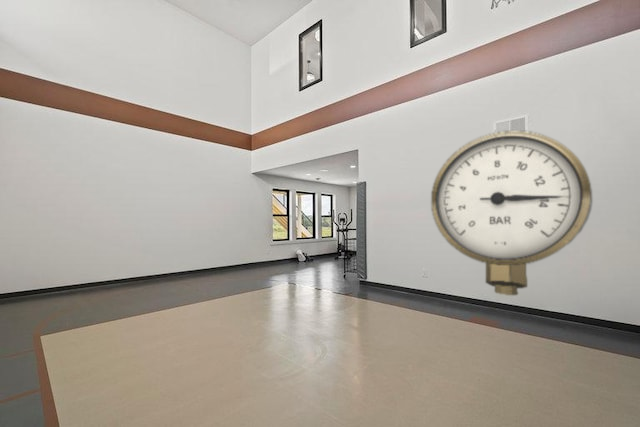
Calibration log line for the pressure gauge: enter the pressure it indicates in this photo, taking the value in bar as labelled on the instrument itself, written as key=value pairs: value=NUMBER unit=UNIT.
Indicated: value=13.5 unit=bar
